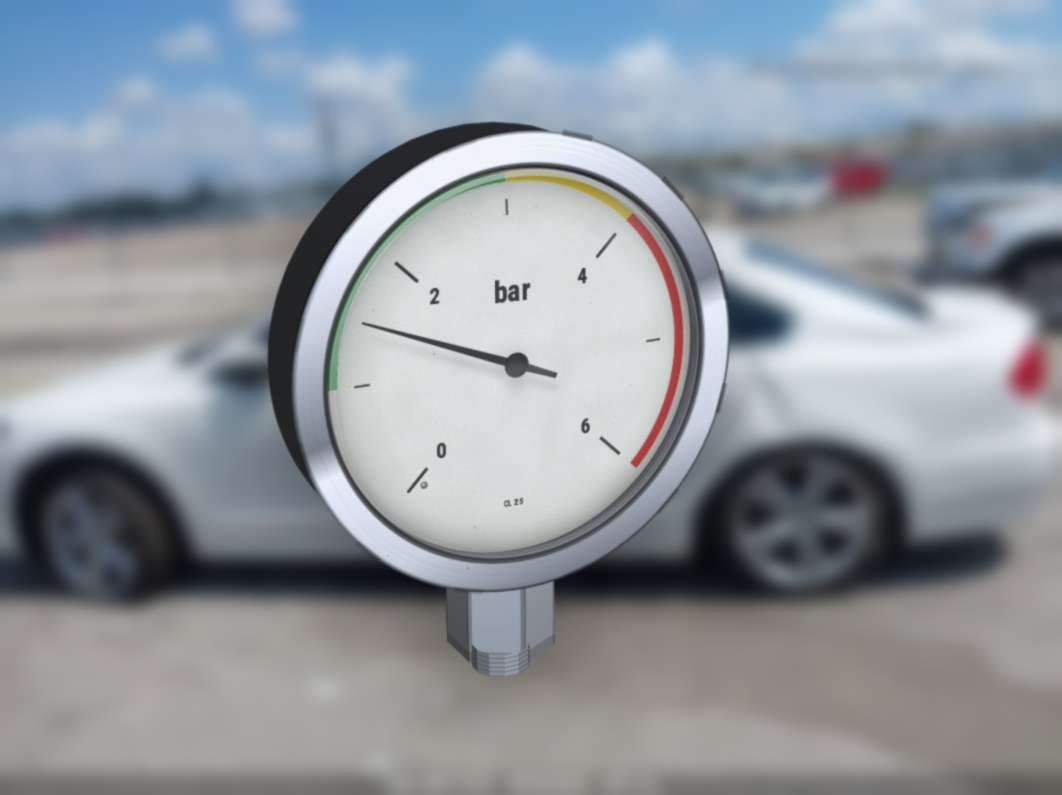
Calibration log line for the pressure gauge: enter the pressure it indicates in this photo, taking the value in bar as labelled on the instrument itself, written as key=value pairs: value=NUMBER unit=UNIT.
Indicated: value=1.5 unit=bar
